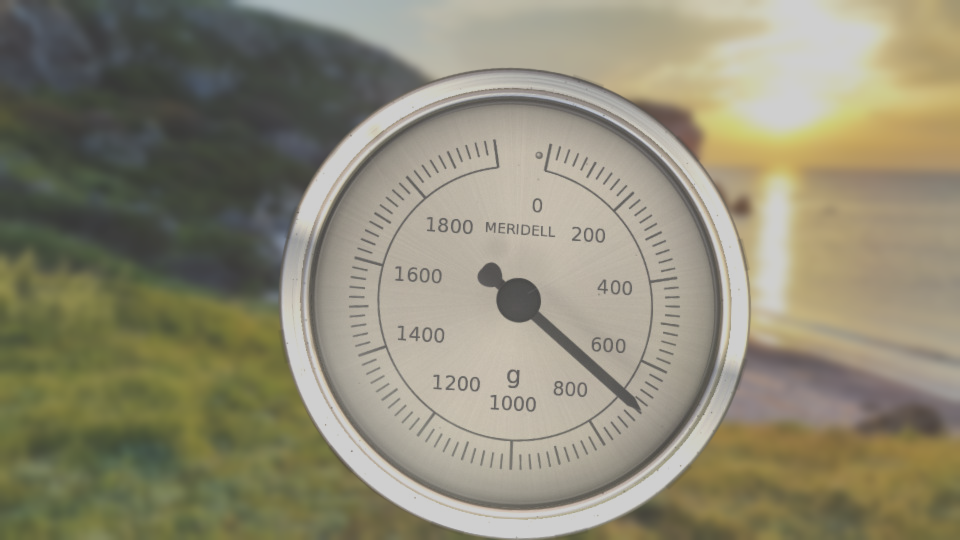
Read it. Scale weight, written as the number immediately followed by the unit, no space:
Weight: 700g
